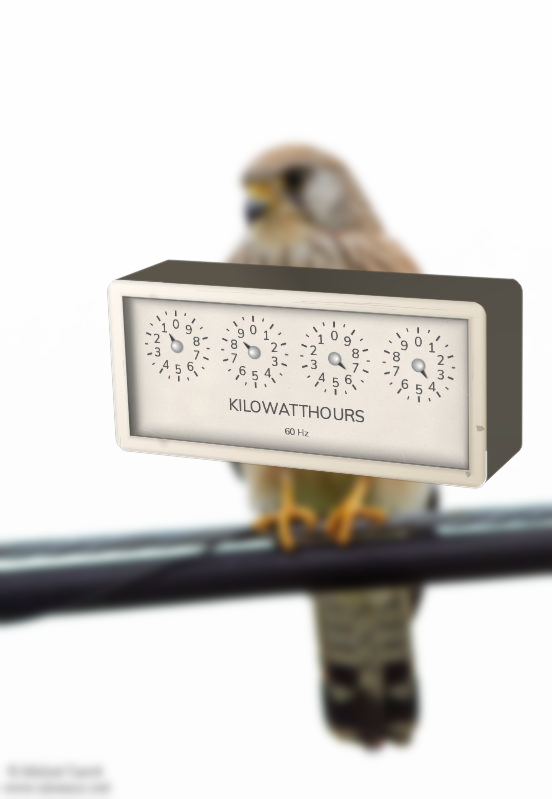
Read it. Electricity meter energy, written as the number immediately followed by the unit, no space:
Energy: 864kWh
